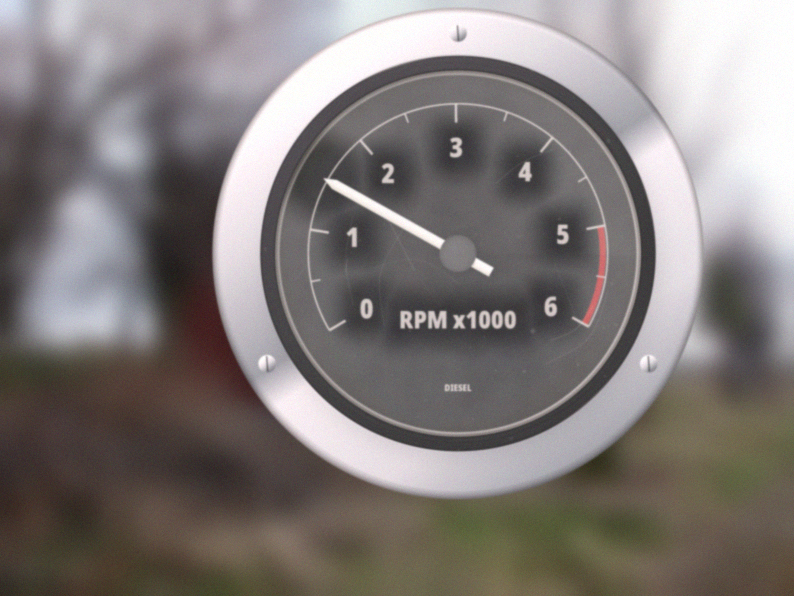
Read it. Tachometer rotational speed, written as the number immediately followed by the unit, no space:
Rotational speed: 1500rpm
